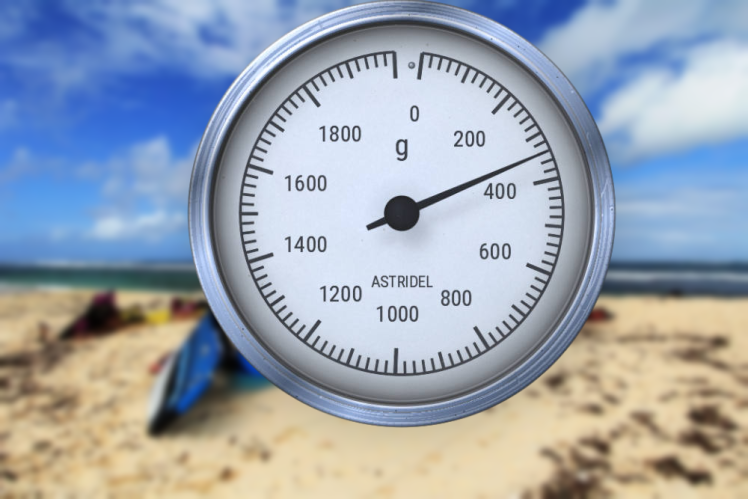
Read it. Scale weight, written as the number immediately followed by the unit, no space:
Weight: 340g
